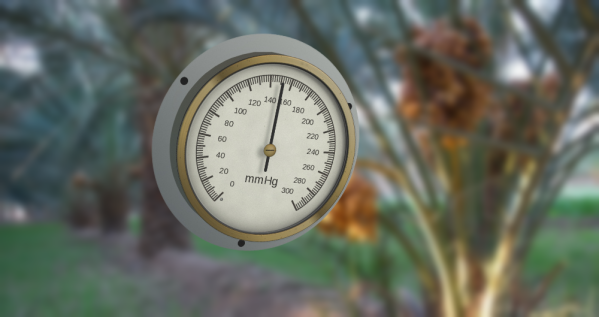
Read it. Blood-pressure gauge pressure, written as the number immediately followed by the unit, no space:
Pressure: 150mmHg
